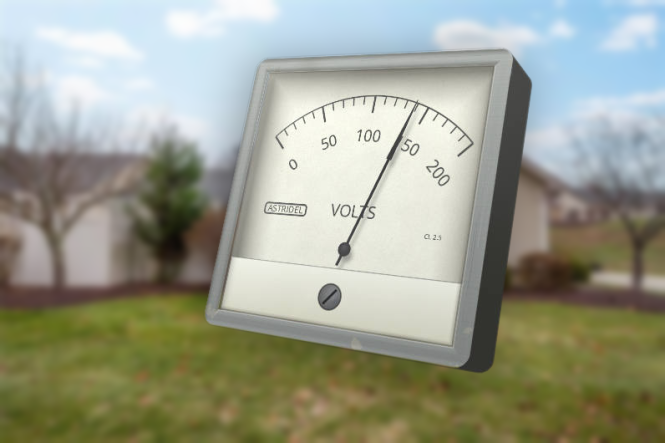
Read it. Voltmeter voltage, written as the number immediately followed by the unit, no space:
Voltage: 140V
